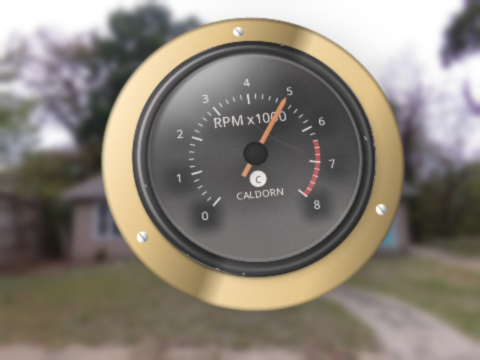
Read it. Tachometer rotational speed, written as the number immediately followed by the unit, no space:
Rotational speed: 5000rpm
